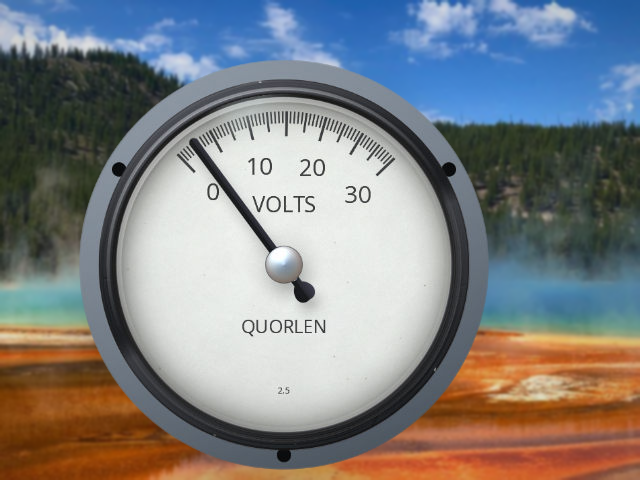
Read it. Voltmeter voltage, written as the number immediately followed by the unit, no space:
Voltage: 2.5V
